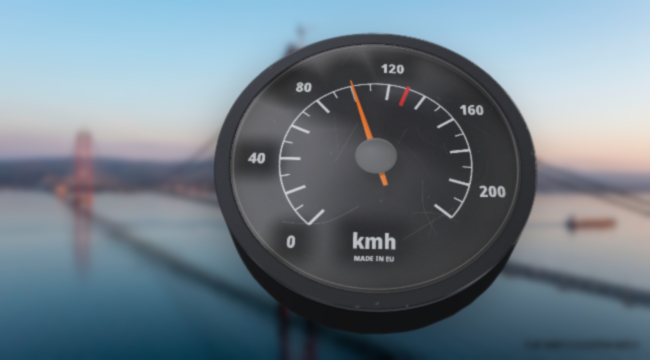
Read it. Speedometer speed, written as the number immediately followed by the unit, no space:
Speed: 100km/h
